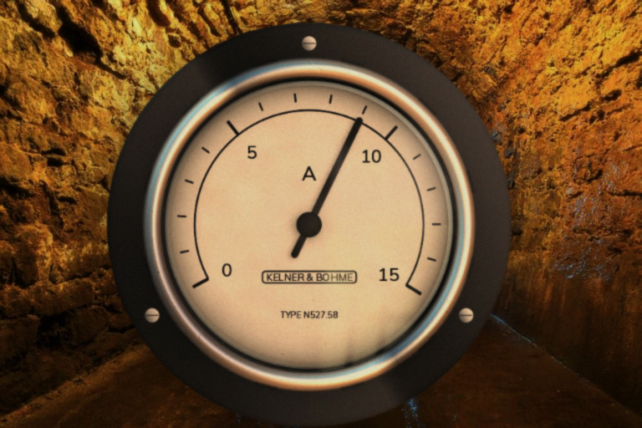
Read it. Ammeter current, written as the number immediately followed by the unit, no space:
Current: 9A
